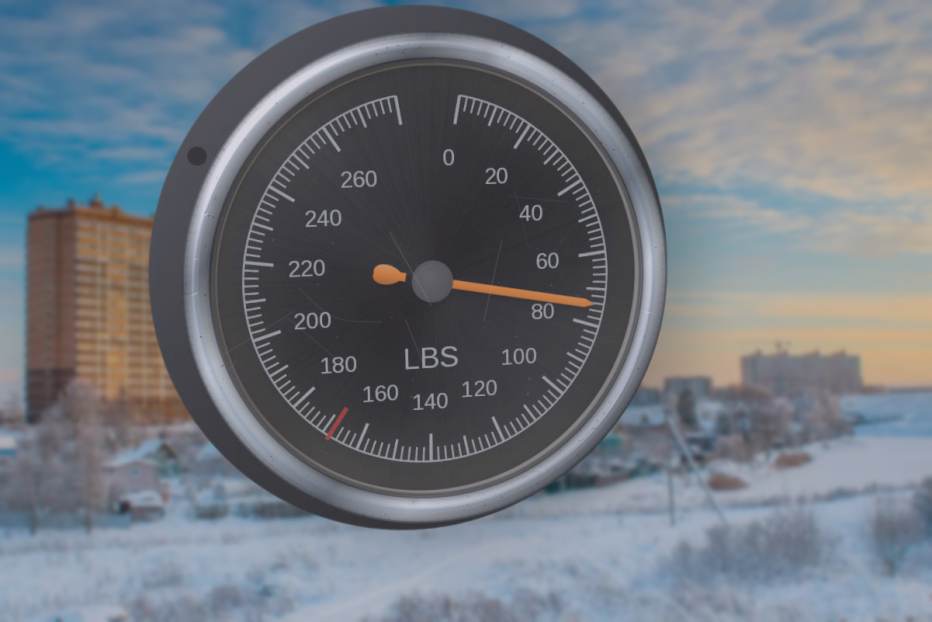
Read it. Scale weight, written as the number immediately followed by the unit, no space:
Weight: 74lb
